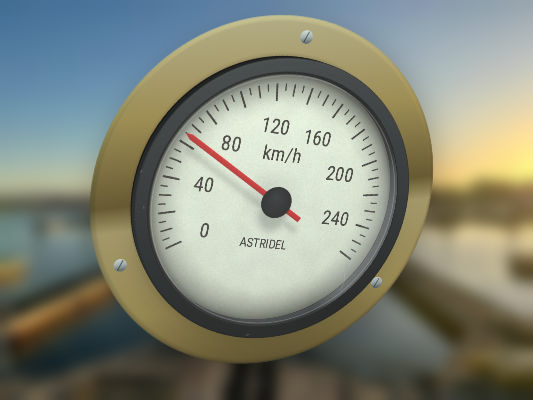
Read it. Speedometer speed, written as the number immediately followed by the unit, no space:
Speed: 65km/h
